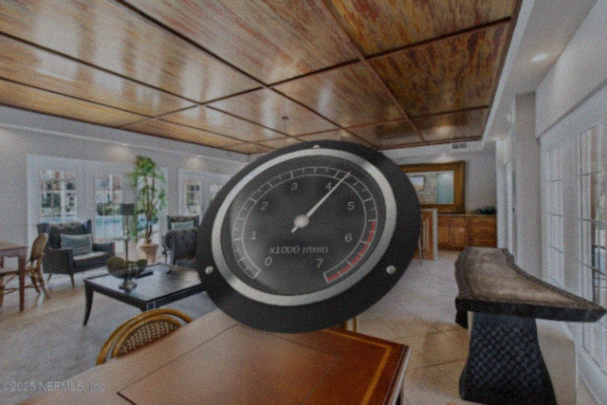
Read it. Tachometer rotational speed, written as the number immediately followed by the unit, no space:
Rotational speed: 4250rpm
